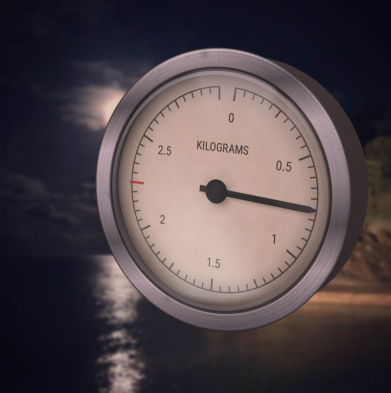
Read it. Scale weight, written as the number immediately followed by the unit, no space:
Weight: 0.75kg
